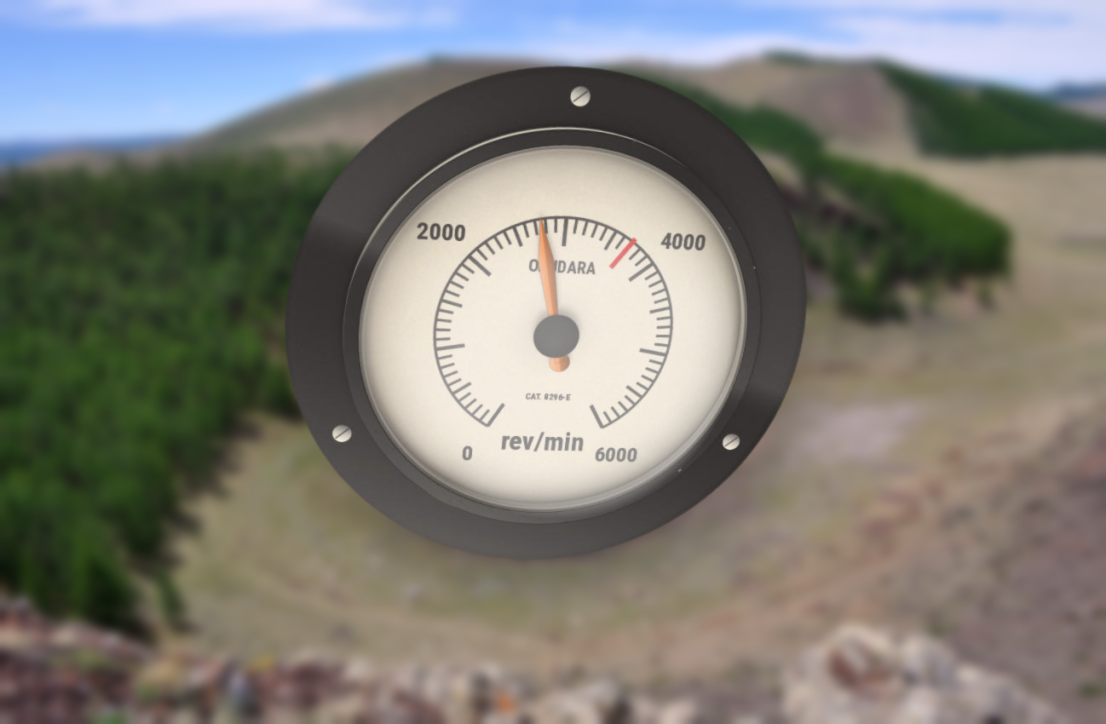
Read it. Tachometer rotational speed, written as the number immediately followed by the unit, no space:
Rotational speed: 2750rpm
